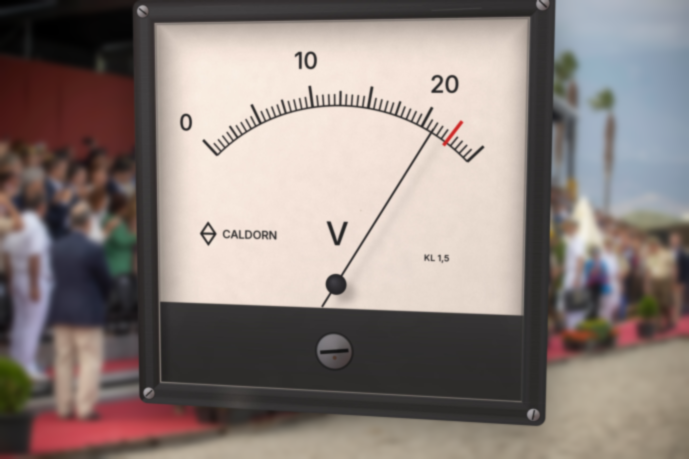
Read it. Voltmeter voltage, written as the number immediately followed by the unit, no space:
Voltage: 21V
